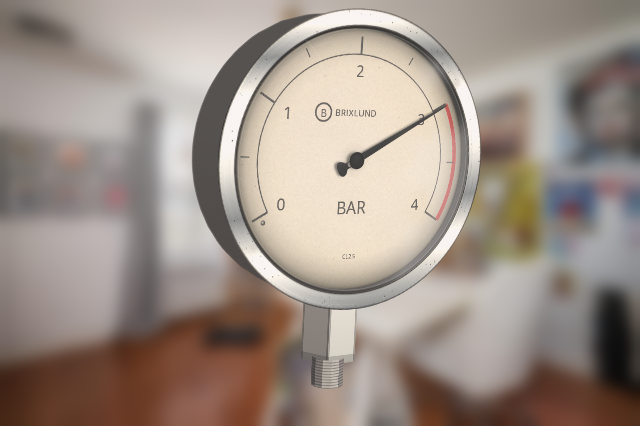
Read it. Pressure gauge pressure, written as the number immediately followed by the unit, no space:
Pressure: 3bar
